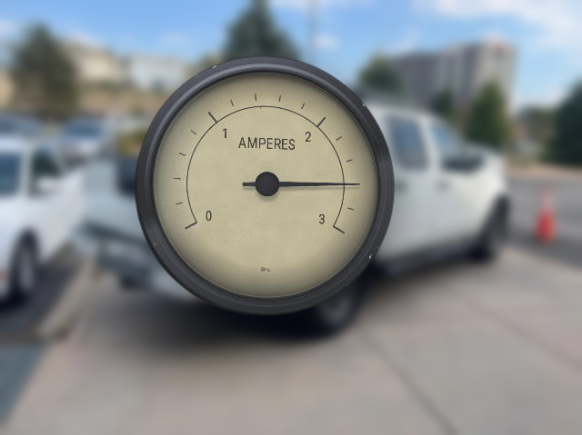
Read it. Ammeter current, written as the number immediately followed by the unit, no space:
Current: 2.6A
